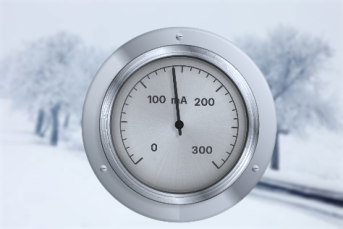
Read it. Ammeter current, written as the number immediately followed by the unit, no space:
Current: 140mA
